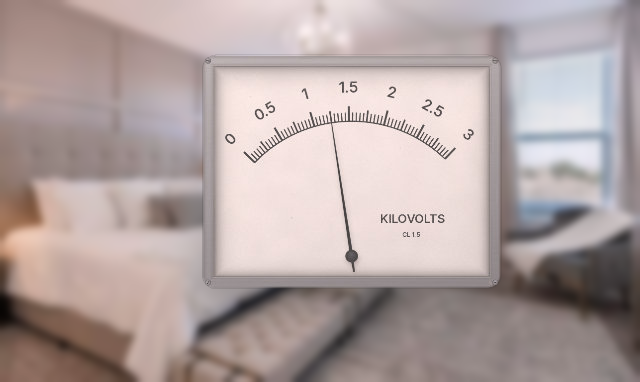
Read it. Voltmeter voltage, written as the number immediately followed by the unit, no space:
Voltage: 1.25kV
